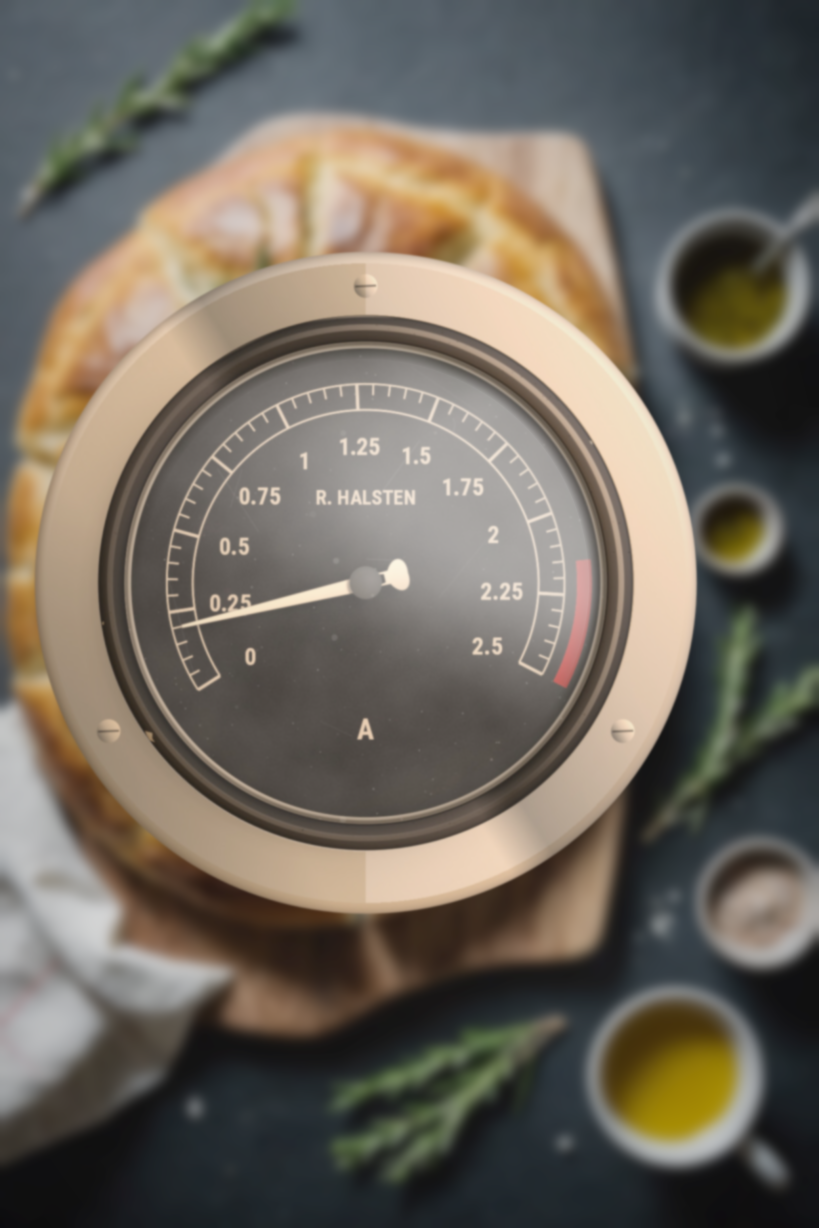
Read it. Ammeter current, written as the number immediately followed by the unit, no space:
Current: 0.2A
